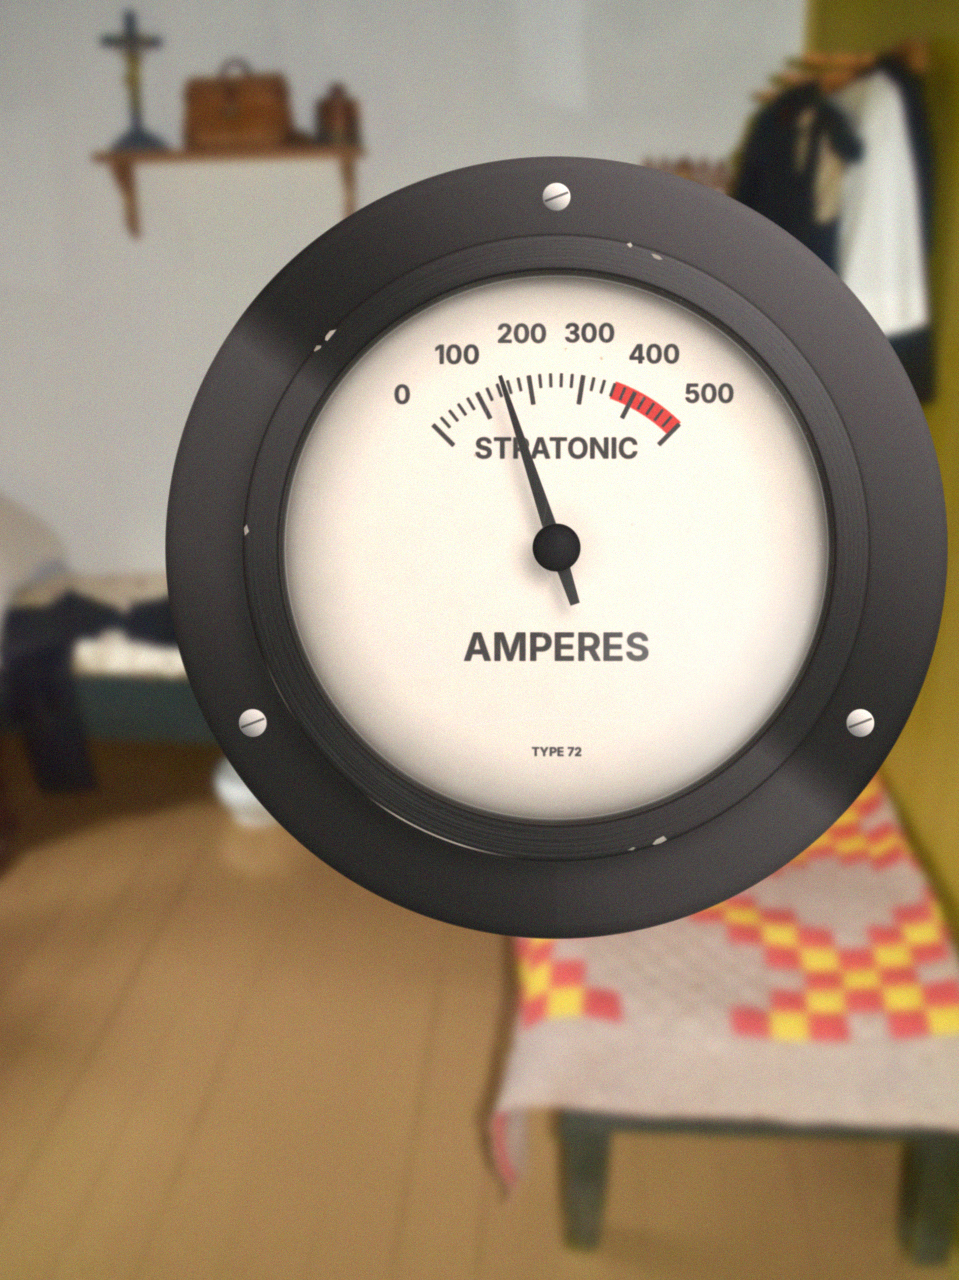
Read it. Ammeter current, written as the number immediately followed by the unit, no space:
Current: 150A
